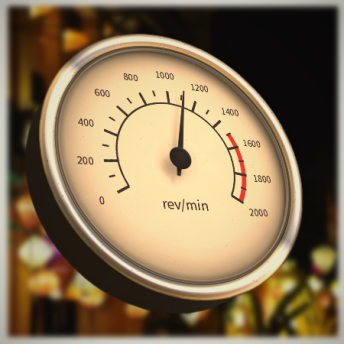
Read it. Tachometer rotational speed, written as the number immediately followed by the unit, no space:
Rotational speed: 1100rpm
